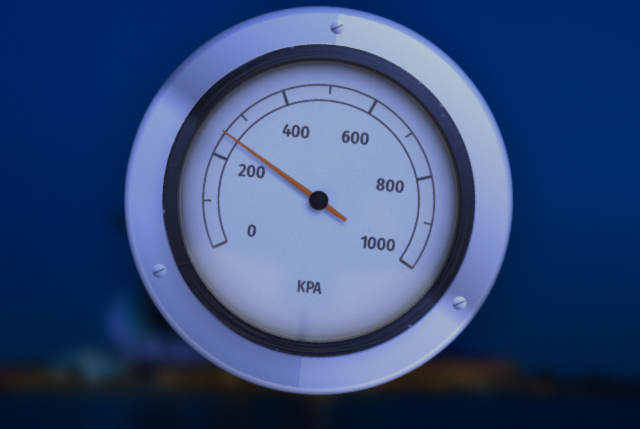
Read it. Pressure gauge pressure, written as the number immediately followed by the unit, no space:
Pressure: 250kPa
